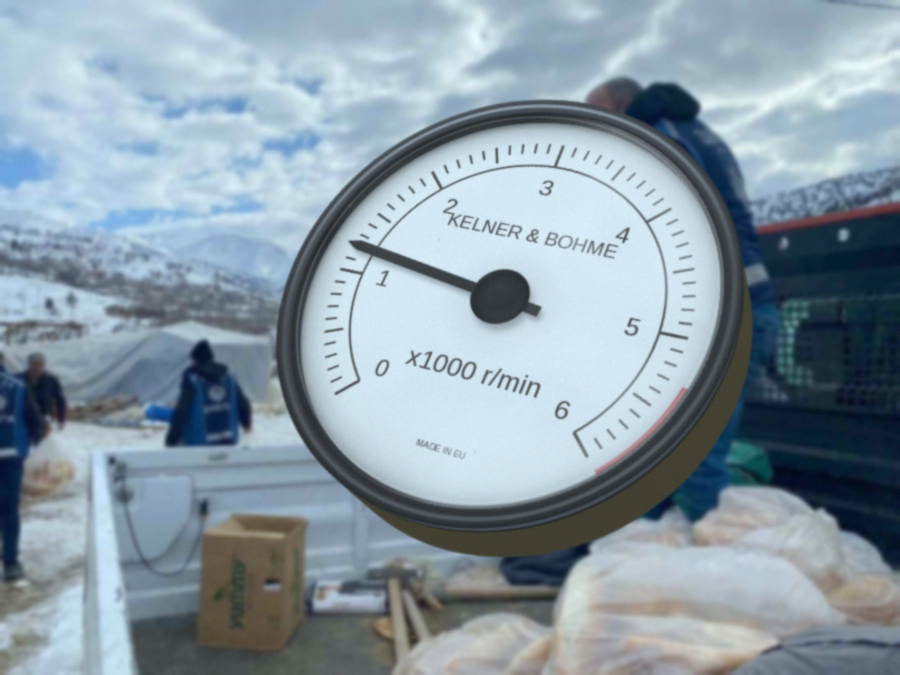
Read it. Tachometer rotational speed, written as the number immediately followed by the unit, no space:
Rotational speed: 1200rpm
